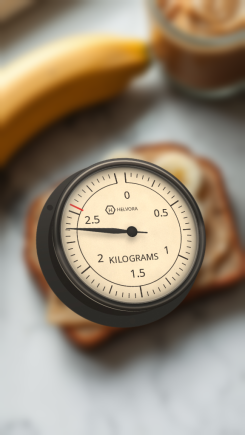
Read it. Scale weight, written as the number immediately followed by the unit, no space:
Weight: 2.35kg
